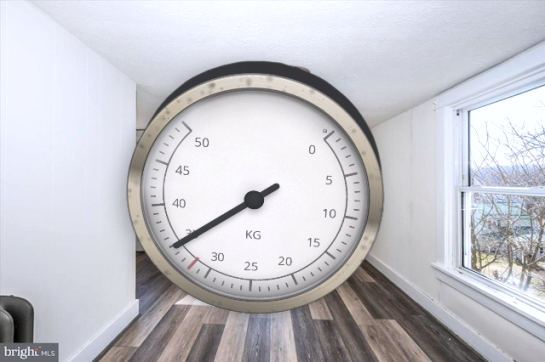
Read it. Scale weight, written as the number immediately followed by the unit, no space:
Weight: 35kg
